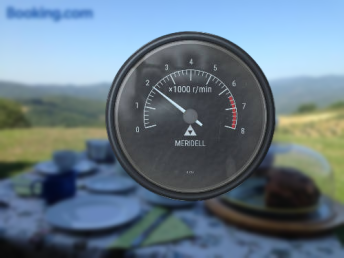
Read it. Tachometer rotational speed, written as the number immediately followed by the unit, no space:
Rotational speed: 2000rpm
